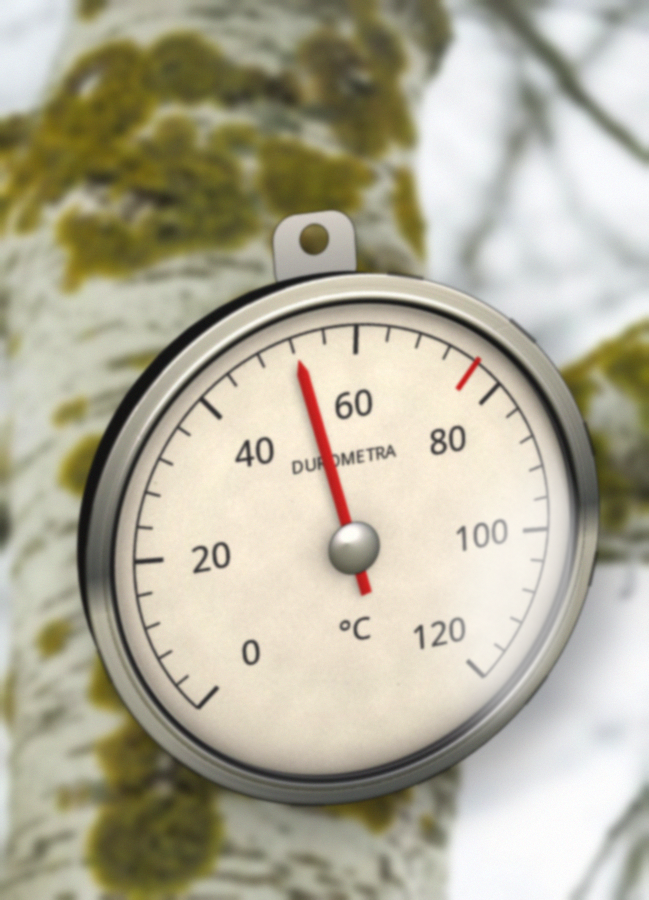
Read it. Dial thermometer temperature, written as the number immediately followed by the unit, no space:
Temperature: 52°C
